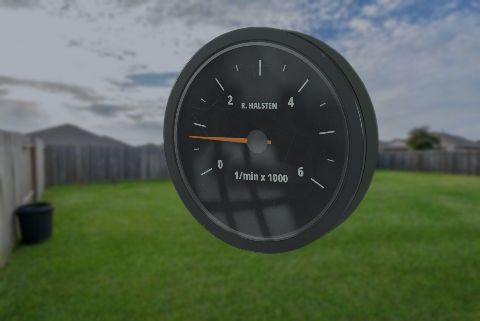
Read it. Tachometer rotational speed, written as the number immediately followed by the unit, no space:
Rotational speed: 750rpm
